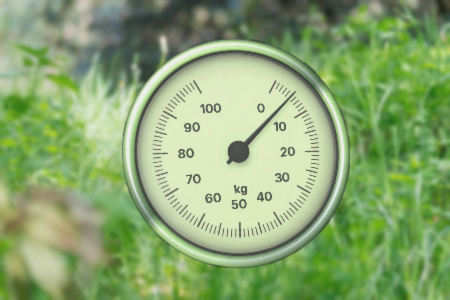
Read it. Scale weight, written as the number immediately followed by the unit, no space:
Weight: 5kg
